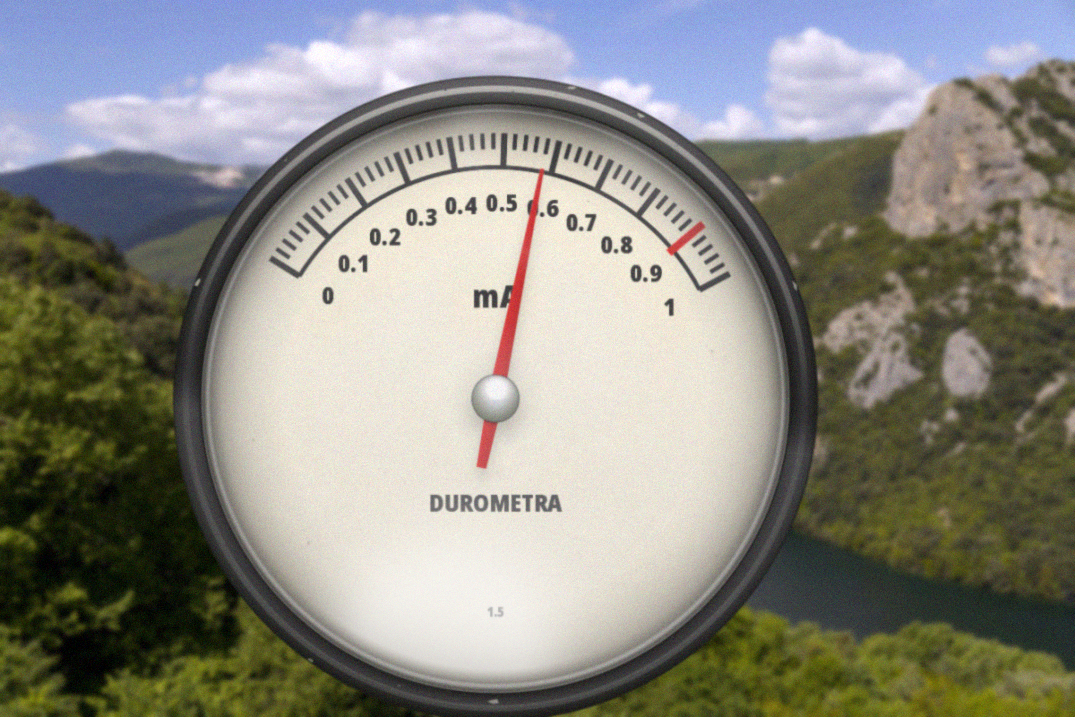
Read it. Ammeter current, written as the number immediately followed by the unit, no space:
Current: 0.58mA
